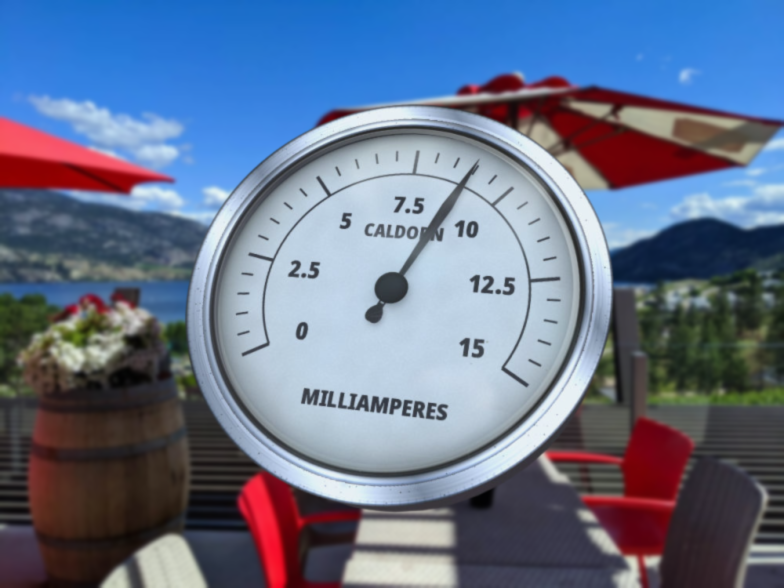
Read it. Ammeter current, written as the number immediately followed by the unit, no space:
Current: 9mA
